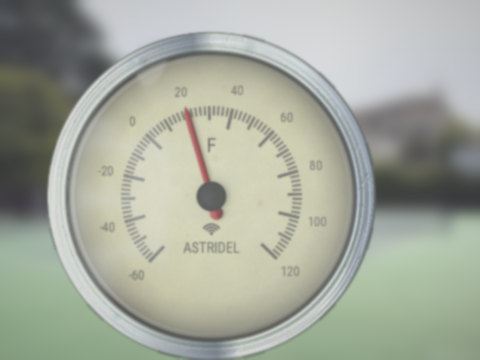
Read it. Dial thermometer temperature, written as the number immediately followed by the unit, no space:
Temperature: 20°F
